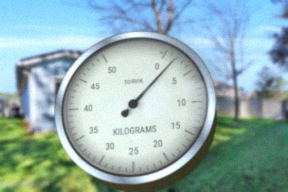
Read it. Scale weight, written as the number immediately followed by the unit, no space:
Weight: 2kg
